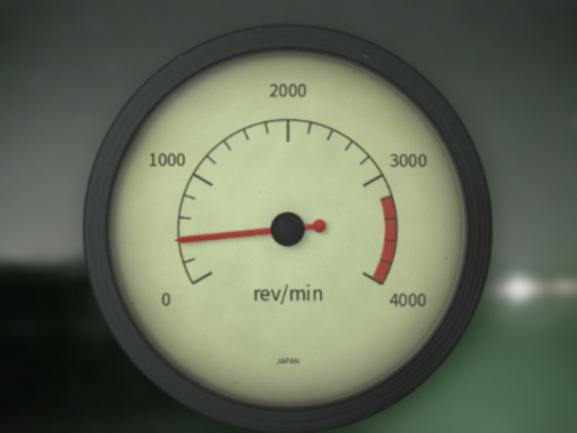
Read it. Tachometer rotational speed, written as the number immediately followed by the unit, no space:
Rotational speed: 400rpm
